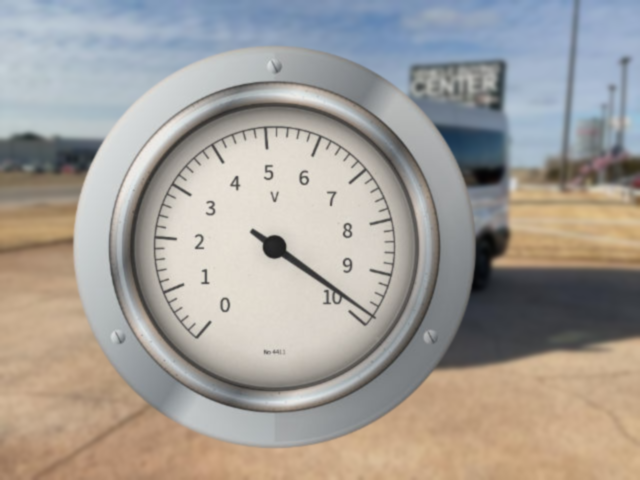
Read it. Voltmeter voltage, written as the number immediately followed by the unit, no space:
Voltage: 9.8V
